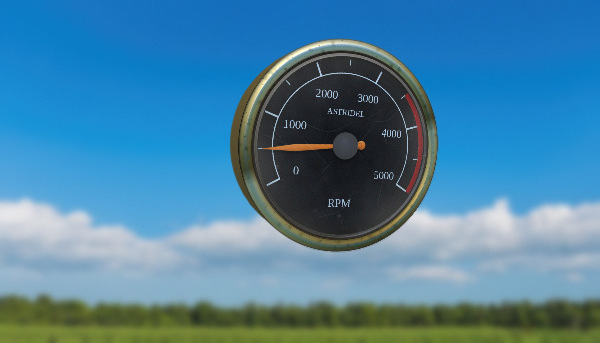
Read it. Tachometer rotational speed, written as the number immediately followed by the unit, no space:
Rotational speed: 500rpm
